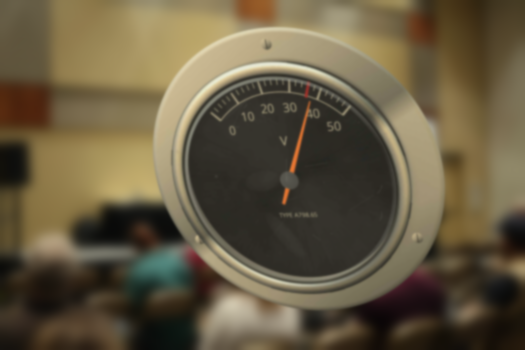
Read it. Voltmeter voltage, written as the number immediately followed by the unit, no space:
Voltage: 38V
